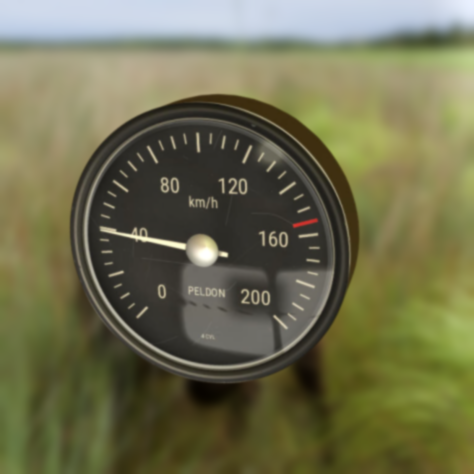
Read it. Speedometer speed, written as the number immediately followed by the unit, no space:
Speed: 40km/h
